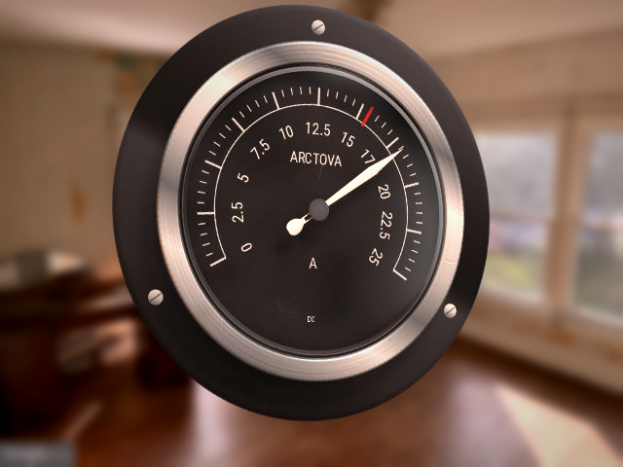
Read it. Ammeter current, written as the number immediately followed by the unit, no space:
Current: 18A
